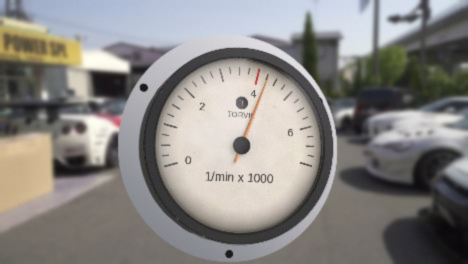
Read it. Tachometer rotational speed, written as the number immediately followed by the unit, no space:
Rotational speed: 4250rpm
